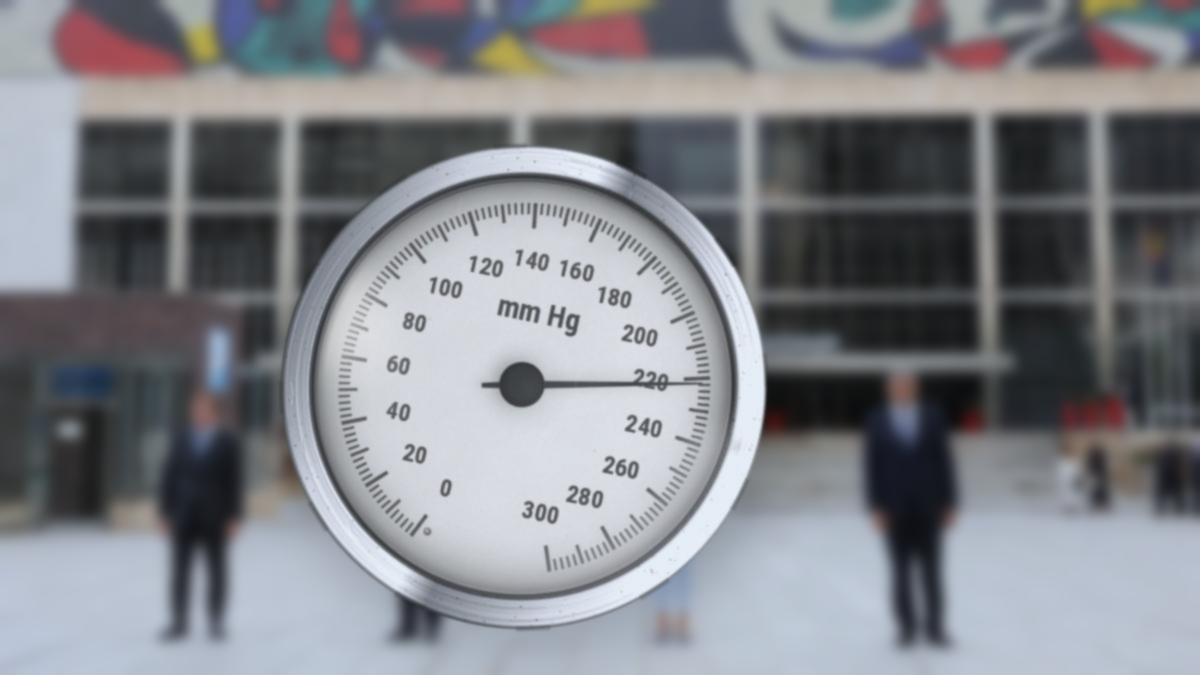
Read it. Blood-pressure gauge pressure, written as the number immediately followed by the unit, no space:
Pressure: 222mmHg
